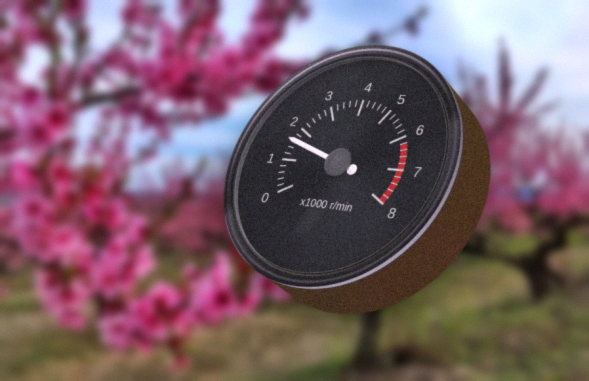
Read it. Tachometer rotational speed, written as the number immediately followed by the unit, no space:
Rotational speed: 1600rpm
